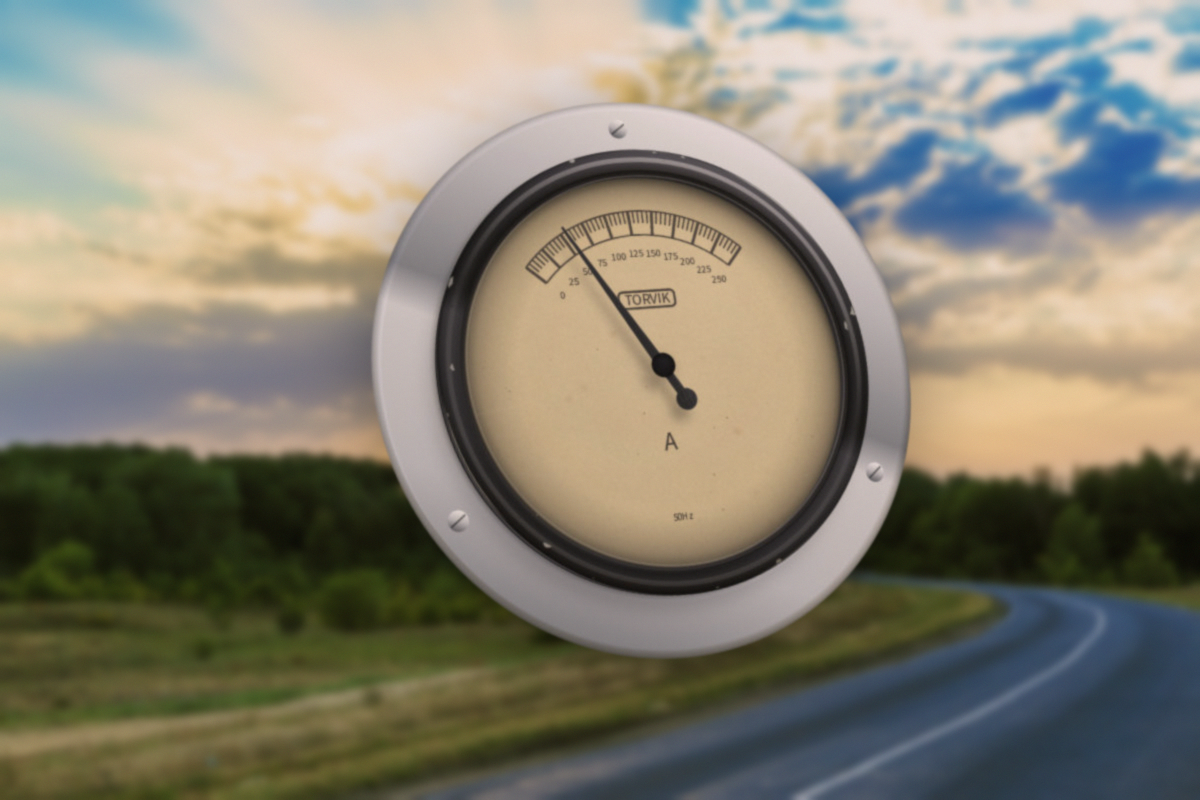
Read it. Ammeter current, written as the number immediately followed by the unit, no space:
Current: 50A
